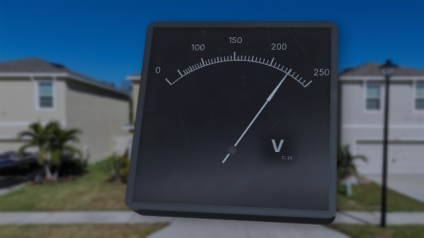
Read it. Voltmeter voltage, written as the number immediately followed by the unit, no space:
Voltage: 225V
